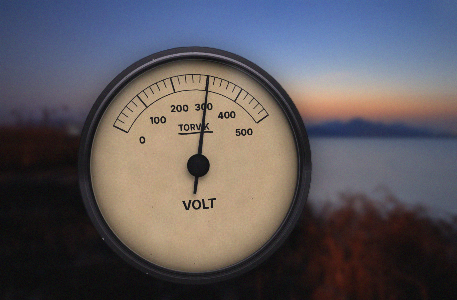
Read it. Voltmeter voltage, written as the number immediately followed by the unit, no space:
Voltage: 300V
